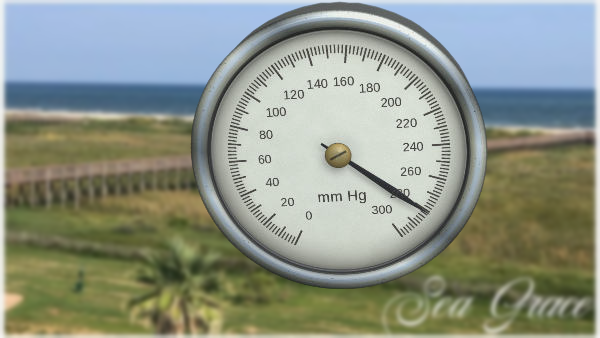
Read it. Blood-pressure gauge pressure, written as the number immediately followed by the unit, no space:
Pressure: 280mmHg
